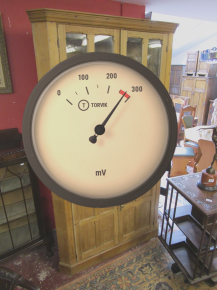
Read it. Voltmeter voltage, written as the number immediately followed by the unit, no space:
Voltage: 275mV
